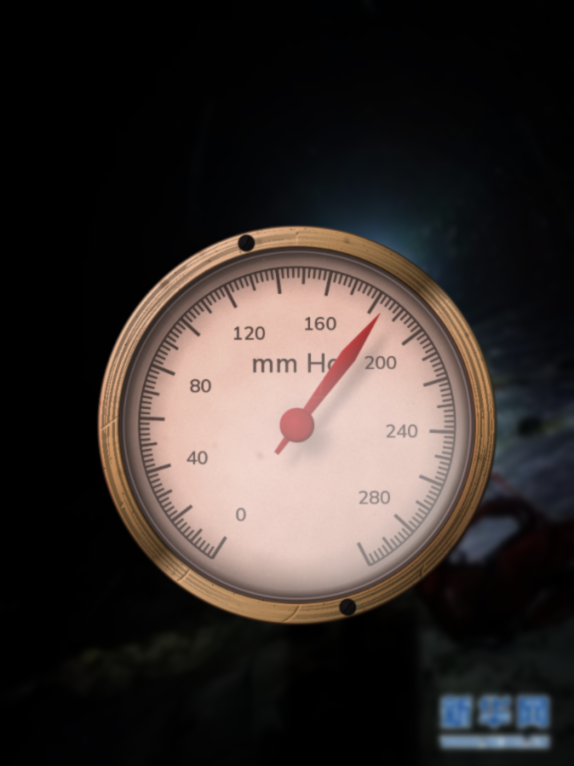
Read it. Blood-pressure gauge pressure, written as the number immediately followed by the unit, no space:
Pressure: 184mmHg
